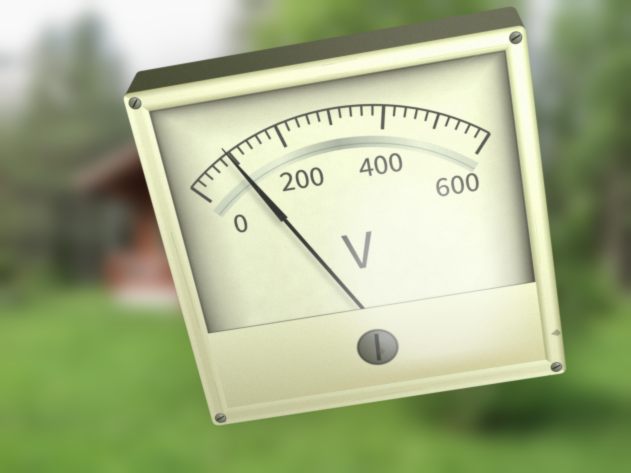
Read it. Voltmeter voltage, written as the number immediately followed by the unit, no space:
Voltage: 100V
